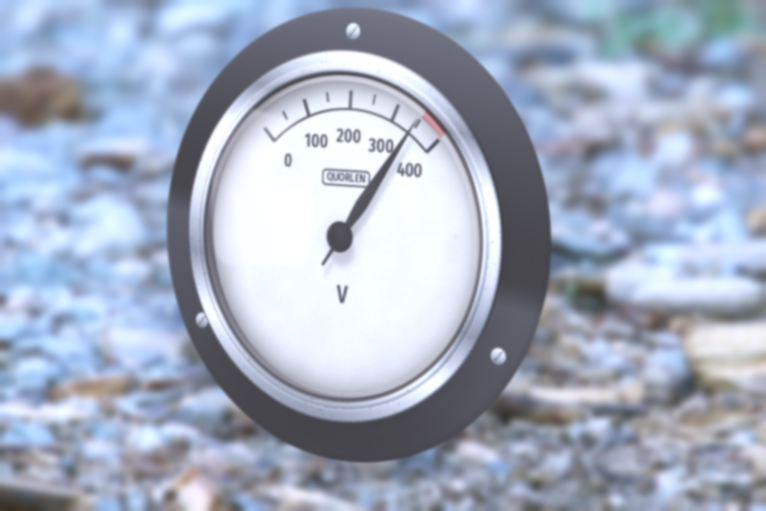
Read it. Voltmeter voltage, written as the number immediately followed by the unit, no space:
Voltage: 350V
